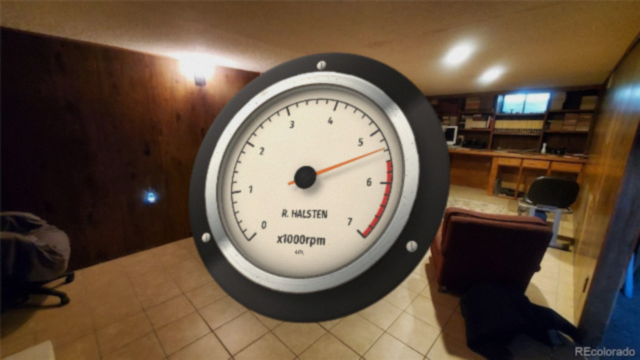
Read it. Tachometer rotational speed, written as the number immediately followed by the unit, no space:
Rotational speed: 5400rpm
